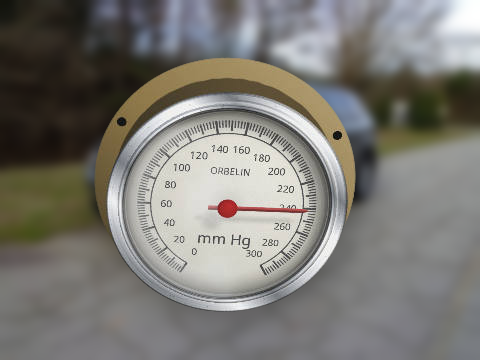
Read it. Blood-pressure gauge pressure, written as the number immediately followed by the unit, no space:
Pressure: 240mmHg
